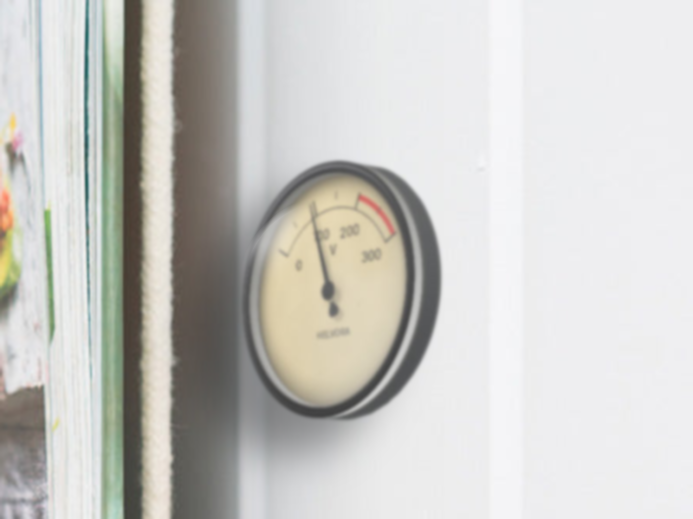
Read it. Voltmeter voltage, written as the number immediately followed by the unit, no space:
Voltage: 100V
